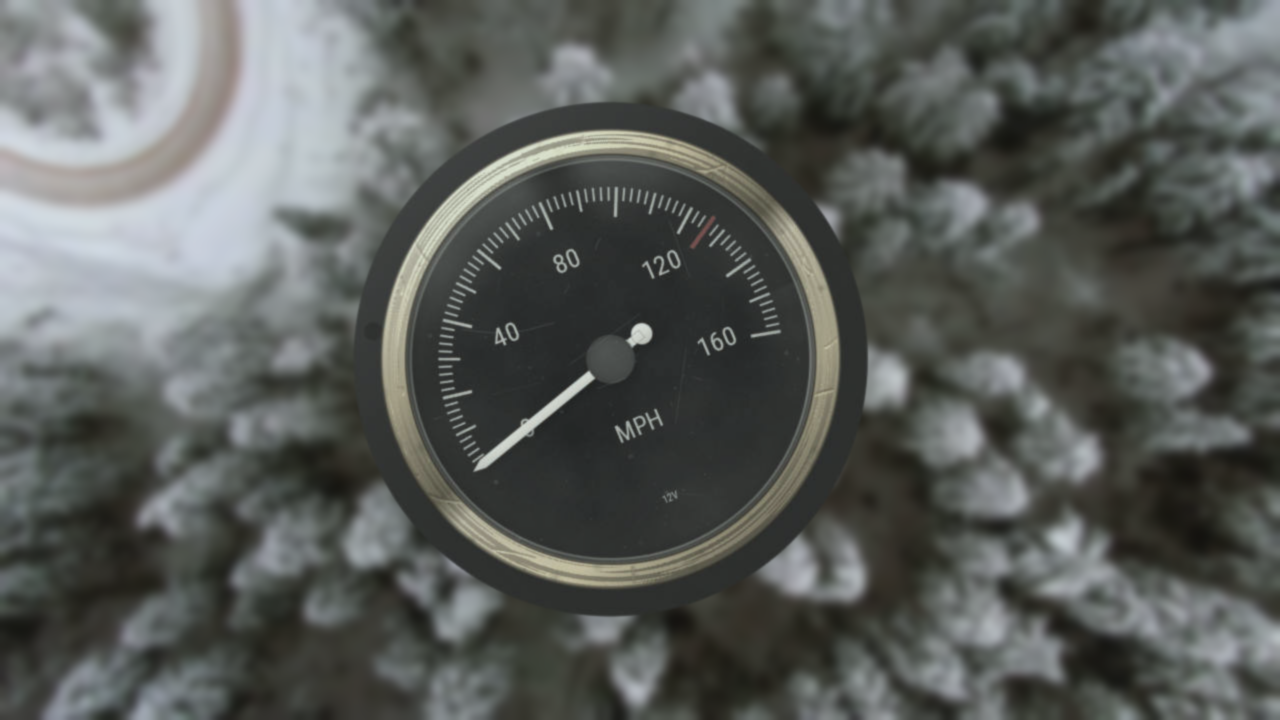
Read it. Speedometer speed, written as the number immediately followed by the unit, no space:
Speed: 0mph
